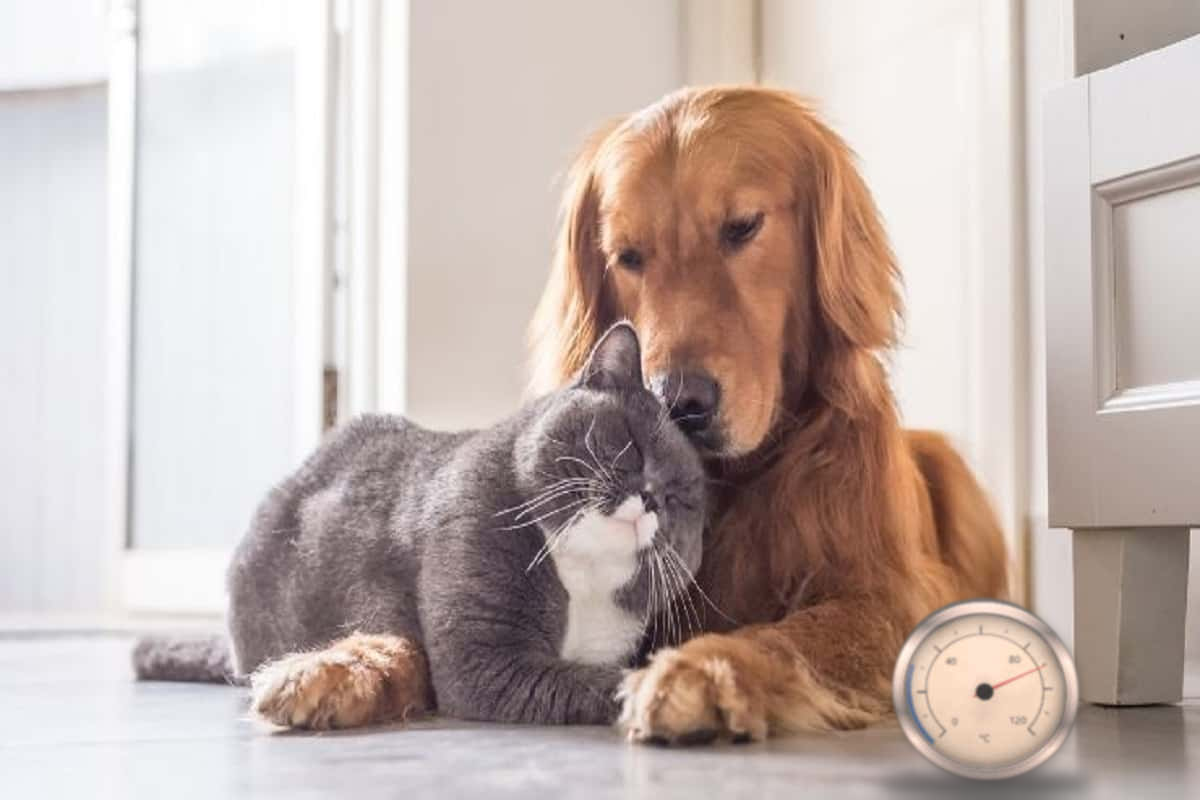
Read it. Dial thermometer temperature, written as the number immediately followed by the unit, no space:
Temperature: 90°C
